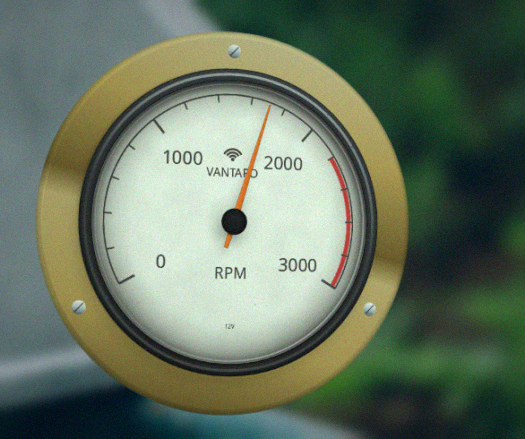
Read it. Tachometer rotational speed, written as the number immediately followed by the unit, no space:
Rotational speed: 1700rpm
